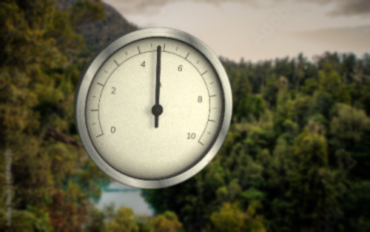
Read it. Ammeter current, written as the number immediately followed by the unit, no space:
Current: 4.75A
